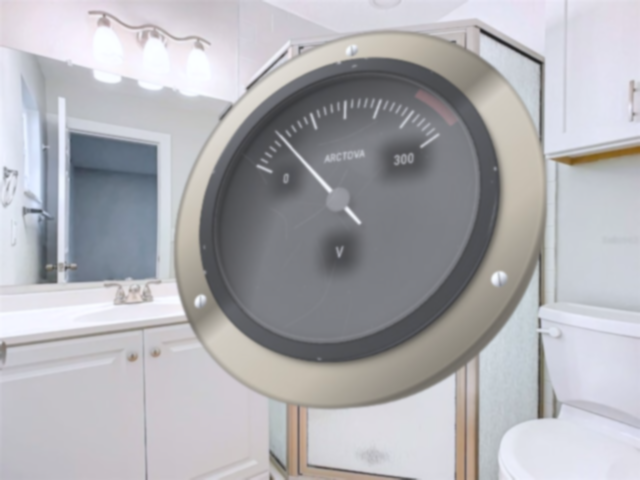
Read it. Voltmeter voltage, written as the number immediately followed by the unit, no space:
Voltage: 50V
